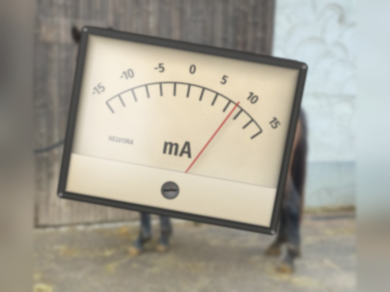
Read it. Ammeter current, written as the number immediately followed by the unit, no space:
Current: 8.75mA
